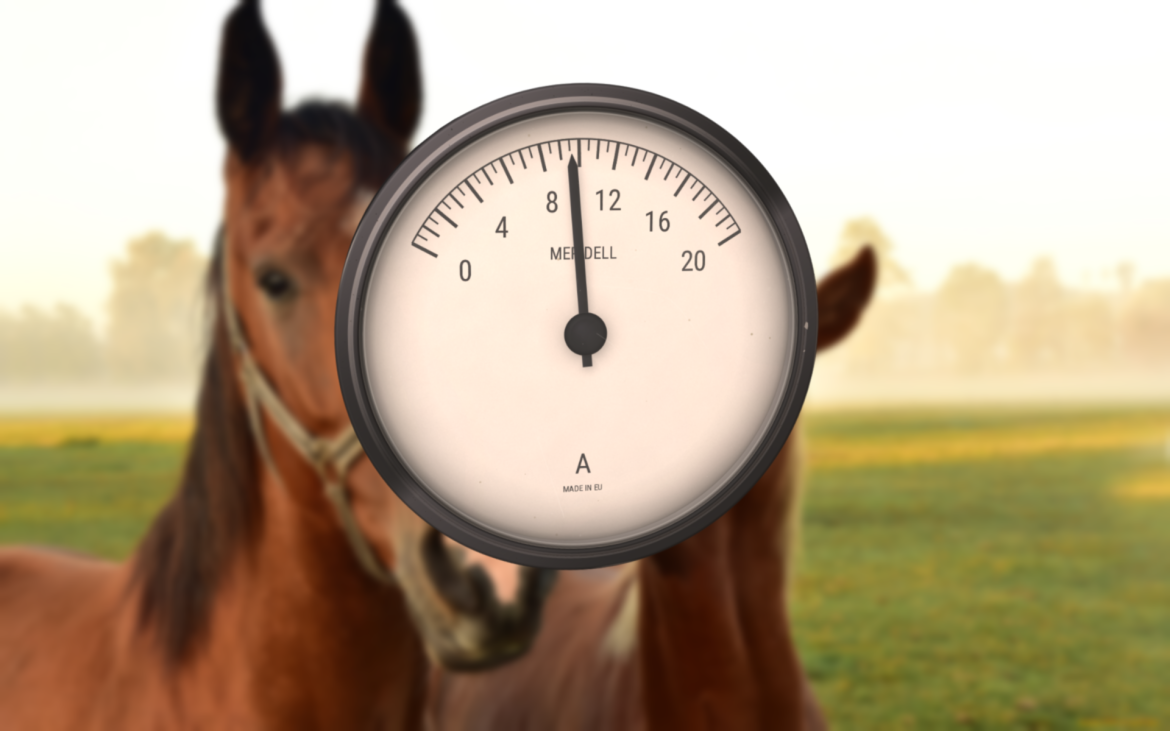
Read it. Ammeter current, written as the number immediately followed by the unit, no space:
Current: 9.5A
